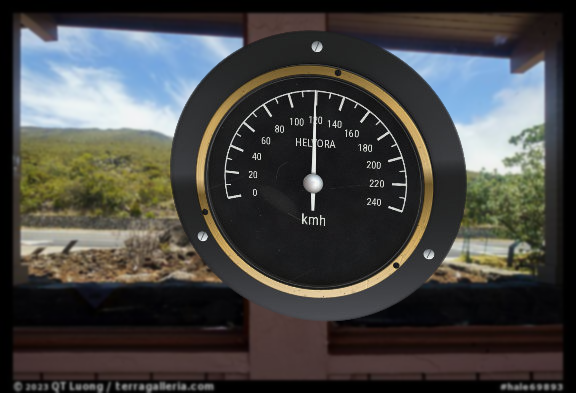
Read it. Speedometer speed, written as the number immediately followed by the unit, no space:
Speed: 120km/h
